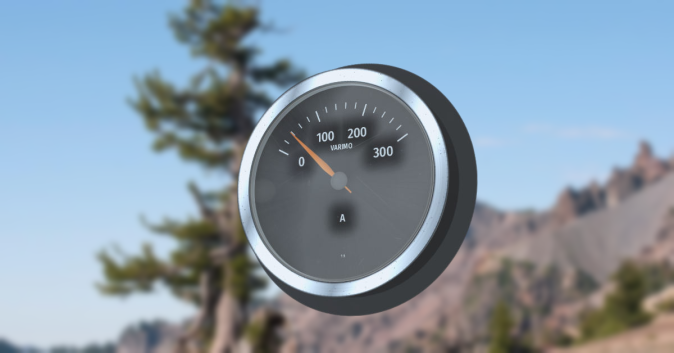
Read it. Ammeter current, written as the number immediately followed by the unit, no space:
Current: 40A
